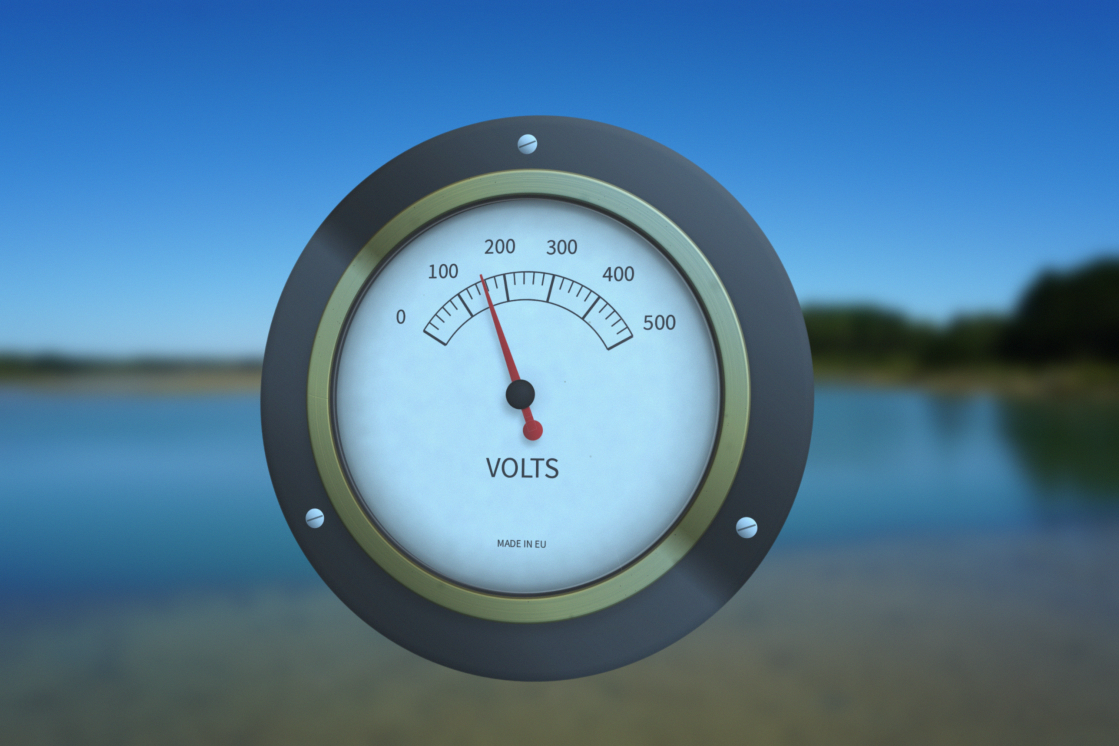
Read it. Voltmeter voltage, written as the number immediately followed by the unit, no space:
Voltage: 160V
